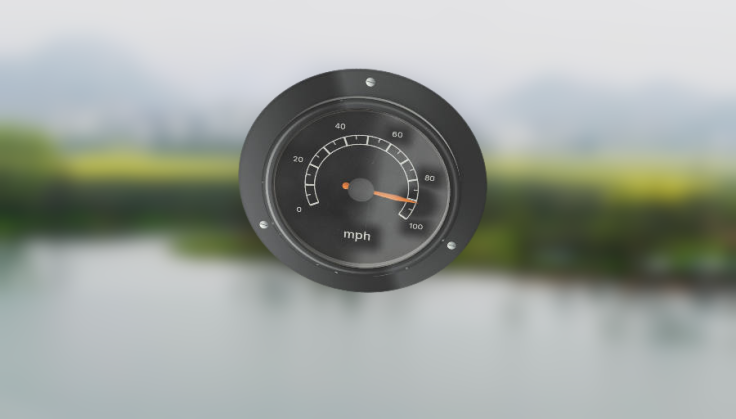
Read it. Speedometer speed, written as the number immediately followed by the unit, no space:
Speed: 90mph
